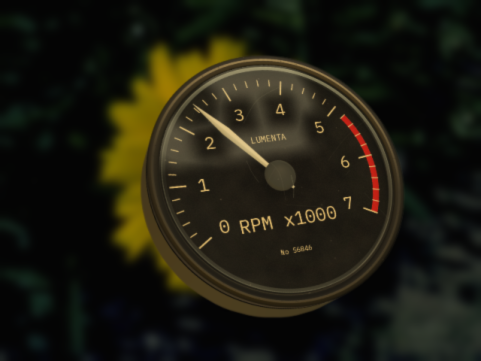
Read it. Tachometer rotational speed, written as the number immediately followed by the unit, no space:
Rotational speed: 2400rpm
